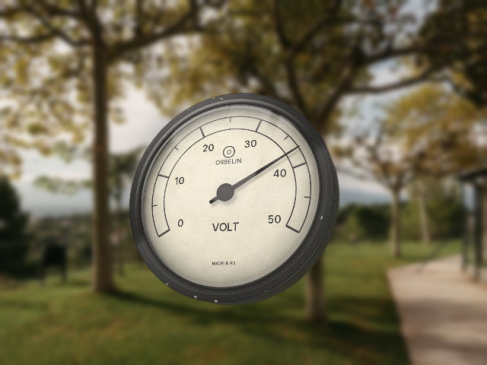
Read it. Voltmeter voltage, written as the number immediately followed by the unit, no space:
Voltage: 37.5V
